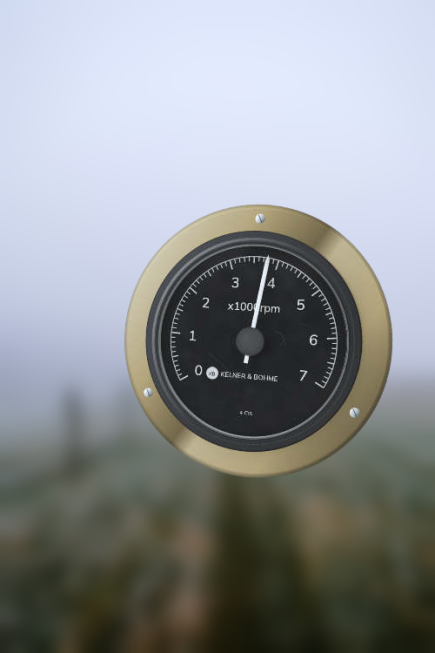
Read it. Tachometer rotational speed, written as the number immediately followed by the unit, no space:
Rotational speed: 3800rpm
